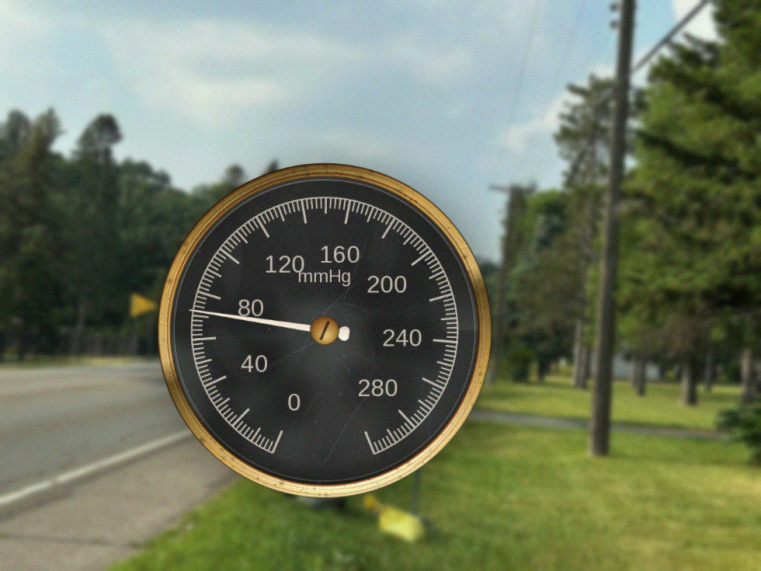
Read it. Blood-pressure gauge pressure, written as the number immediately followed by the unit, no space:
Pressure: 72mmHg
